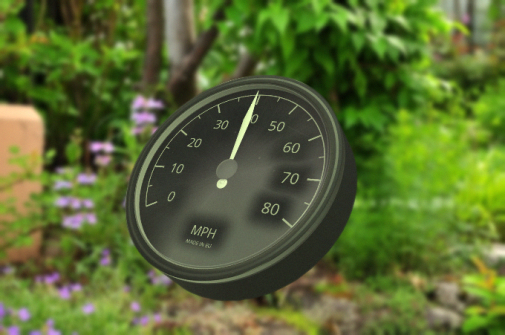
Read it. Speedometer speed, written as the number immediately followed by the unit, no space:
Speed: 40mph
